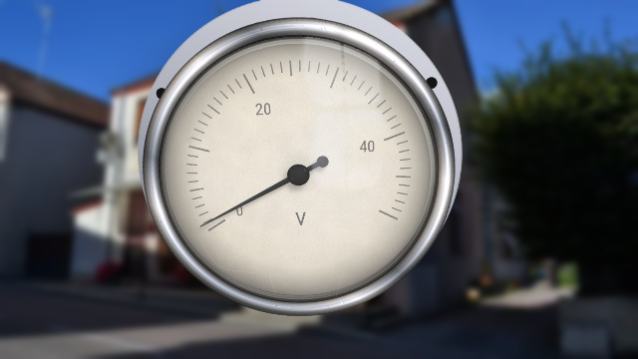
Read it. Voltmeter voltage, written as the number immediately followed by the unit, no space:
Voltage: 1V
